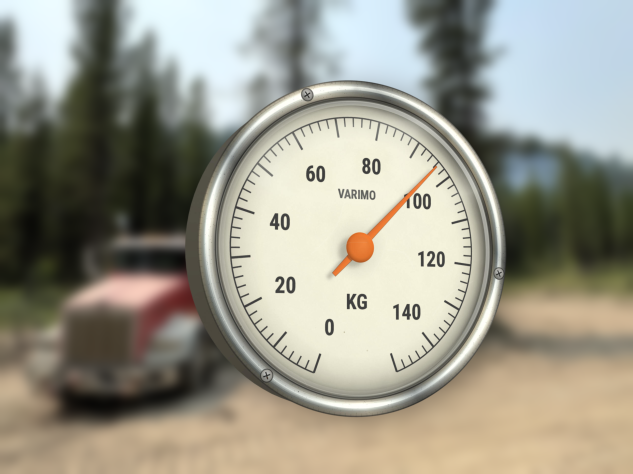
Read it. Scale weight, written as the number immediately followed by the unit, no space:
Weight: 96kg
